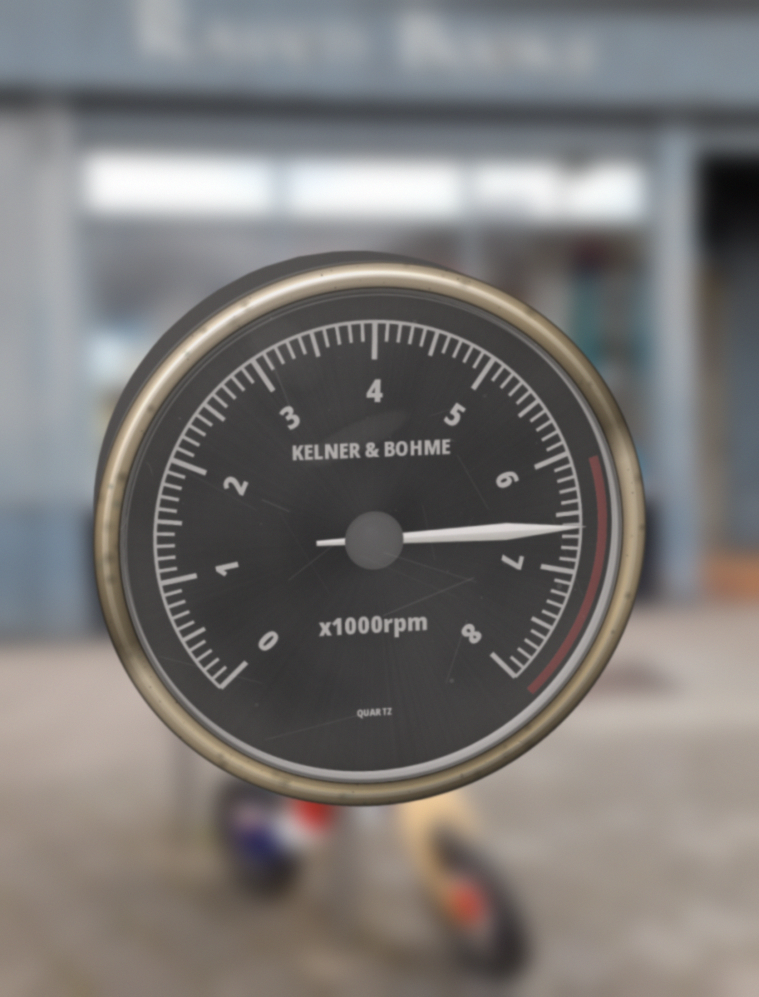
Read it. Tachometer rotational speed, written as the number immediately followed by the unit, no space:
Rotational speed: 6600rpm
